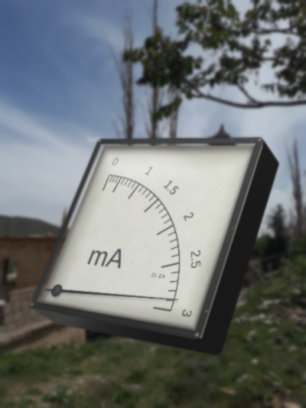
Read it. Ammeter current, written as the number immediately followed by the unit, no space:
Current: 2.9mA
